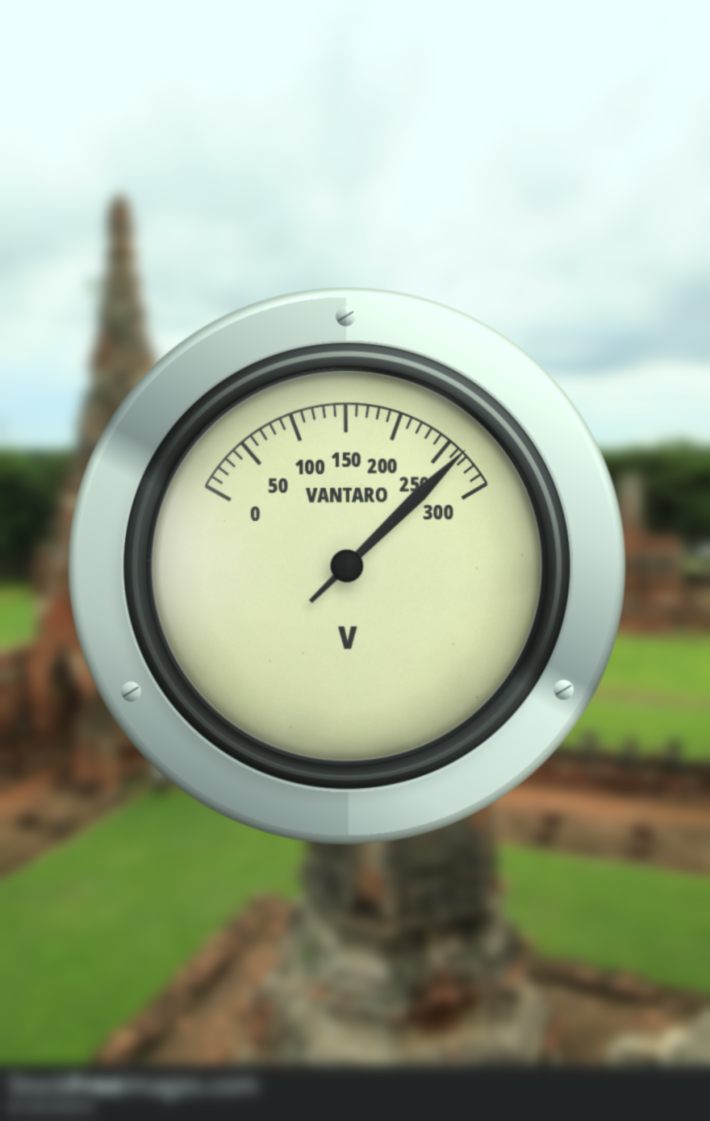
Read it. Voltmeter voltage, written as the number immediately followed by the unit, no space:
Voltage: 265V
